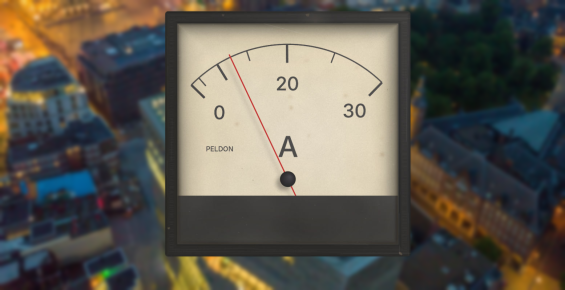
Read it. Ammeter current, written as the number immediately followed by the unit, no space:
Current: 12.5A
